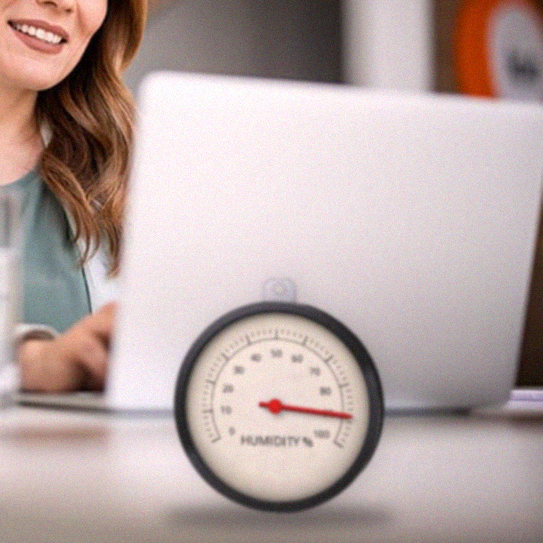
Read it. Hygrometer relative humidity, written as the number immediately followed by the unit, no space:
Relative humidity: 90%
